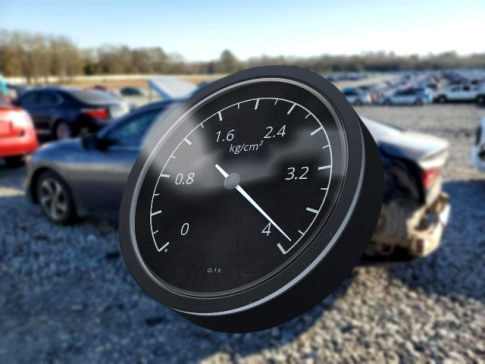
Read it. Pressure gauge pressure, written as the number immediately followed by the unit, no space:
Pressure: 3.9kg/cm²
